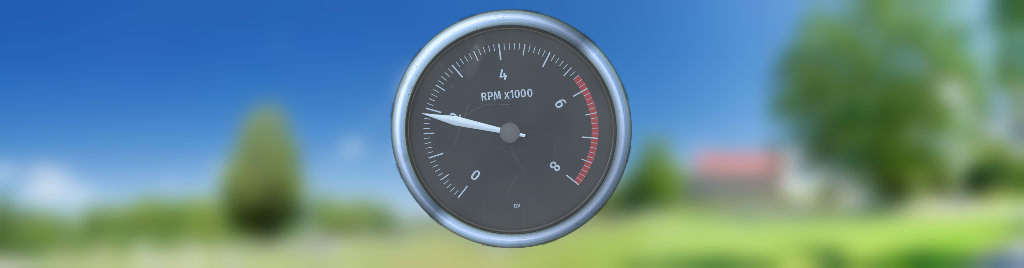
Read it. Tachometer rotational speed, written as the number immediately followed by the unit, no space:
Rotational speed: 1900rpm
